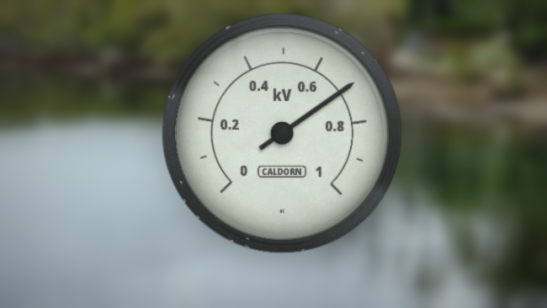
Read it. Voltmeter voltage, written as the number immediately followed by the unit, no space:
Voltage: 0.7kV
